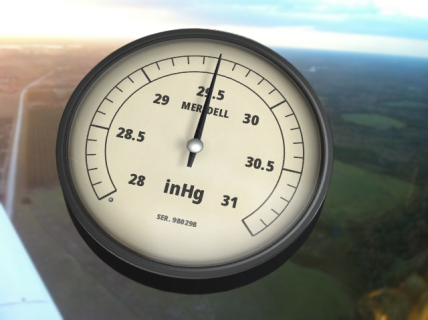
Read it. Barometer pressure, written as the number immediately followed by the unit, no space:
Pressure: 29.5inHg
